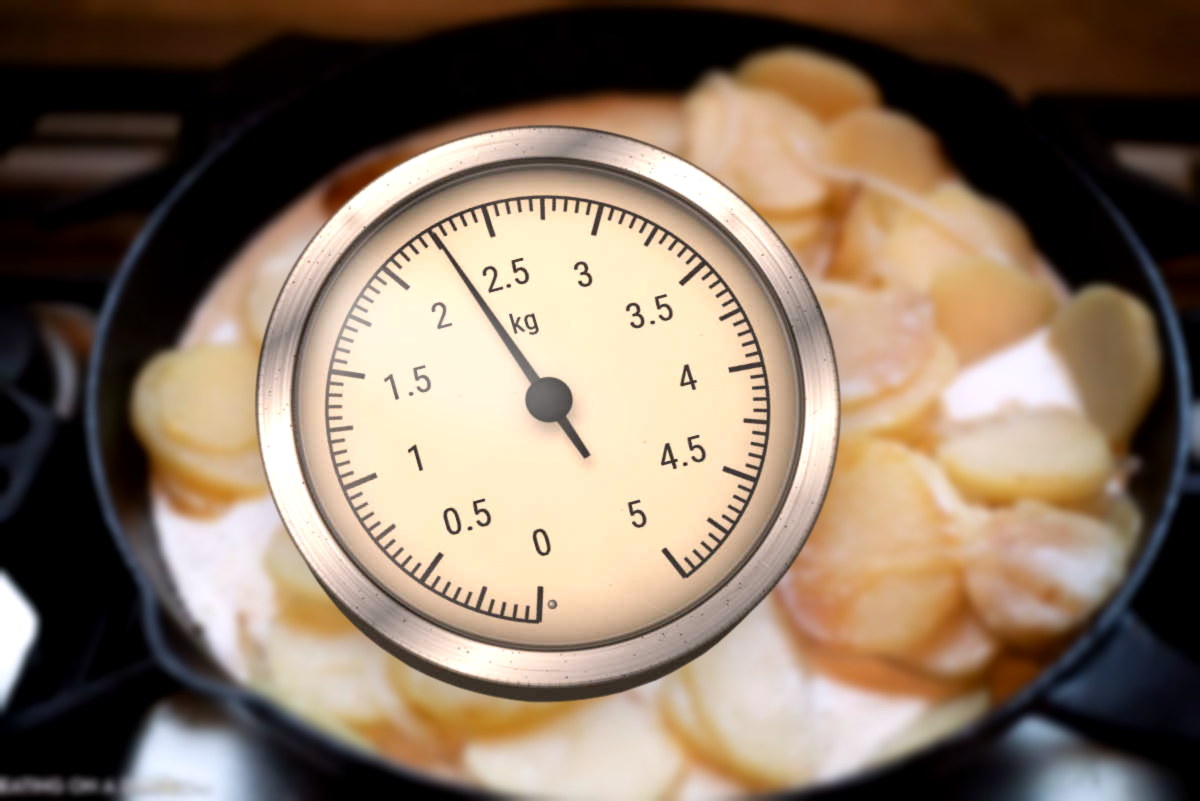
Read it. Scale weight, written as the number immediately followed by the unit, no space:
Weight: 2.25kg
